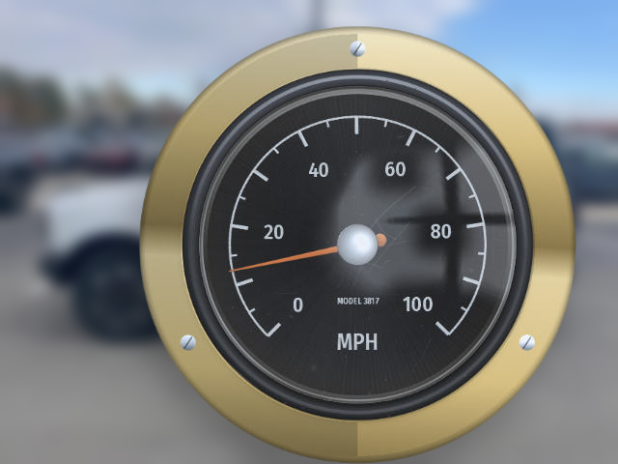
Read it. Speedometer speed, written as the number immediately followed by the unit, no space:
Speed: 12.5mph
